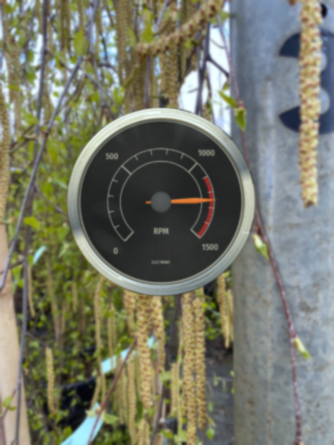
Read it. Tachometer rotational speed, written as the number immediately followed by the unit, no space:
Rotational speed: 1250rpm
